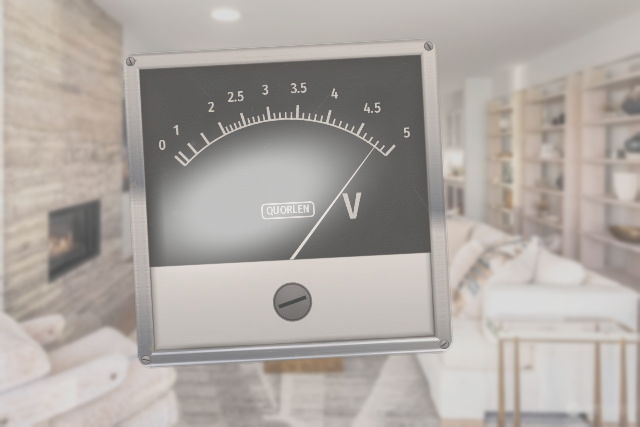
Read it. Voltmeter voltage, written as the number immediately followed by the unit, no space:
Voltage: 4.8V
